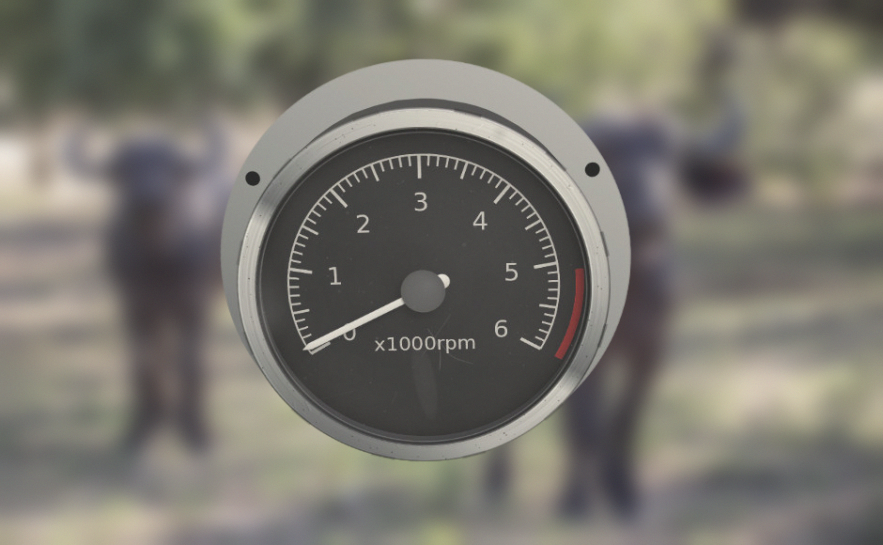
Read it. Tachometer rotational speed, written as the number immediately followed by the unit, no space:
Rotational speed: 100rpm
